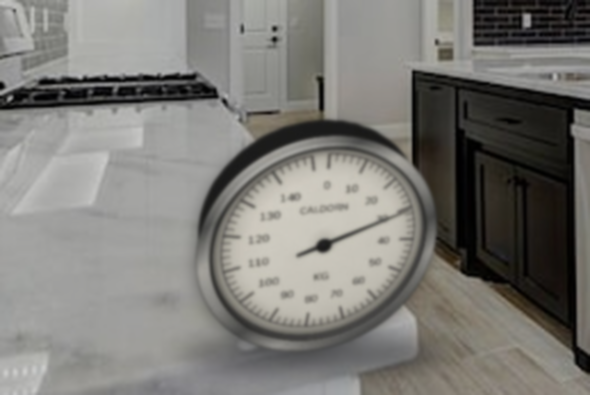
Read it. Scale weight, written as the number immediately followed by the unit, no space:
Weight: 30kg
